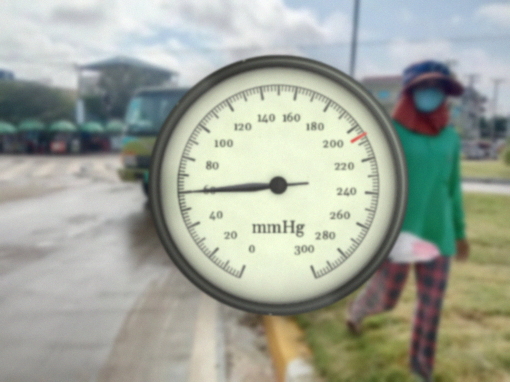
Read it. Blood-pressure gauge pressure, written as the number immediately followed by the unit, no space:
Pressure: 60mmHg
